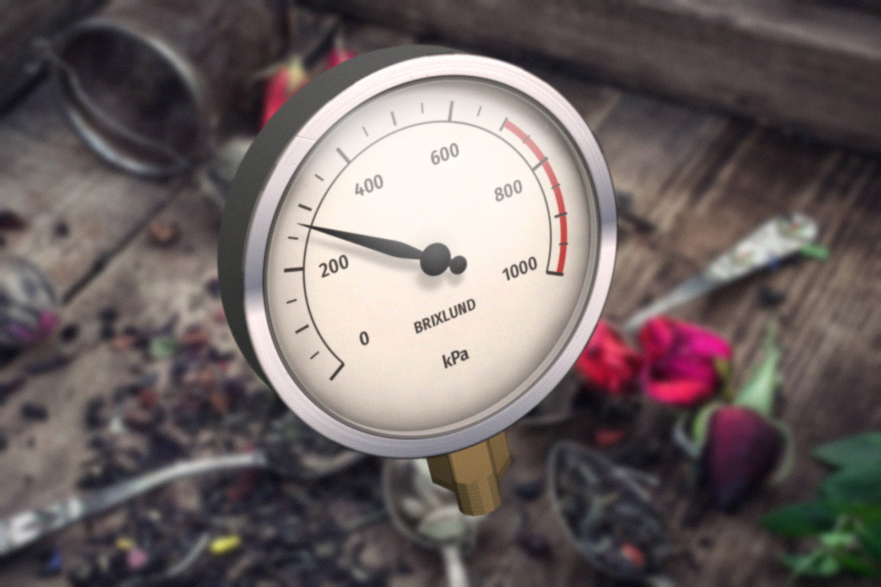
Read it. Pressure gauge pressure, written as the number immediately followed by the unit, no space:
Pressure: 275kPa
